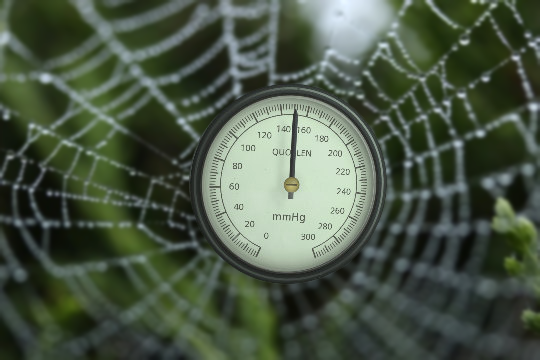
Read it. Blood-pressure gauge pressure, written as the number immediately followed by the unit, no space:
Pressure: 150mmHg
